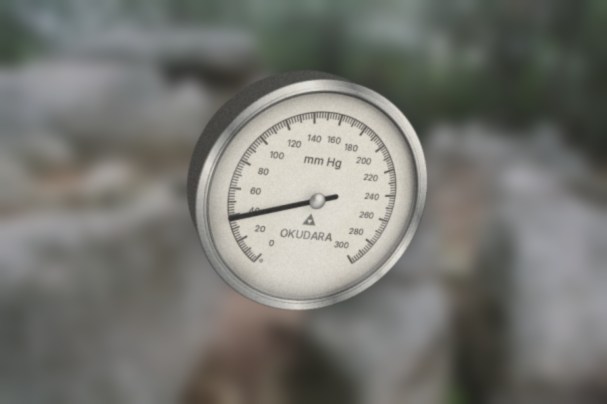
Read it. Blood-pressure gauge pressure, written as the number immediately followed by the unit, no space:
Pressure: 40mmHg
